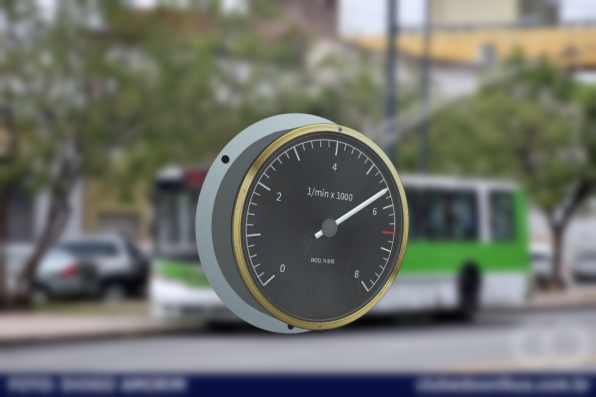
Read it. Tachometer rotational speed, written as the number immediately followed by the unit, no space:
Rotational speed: 5600rpm
